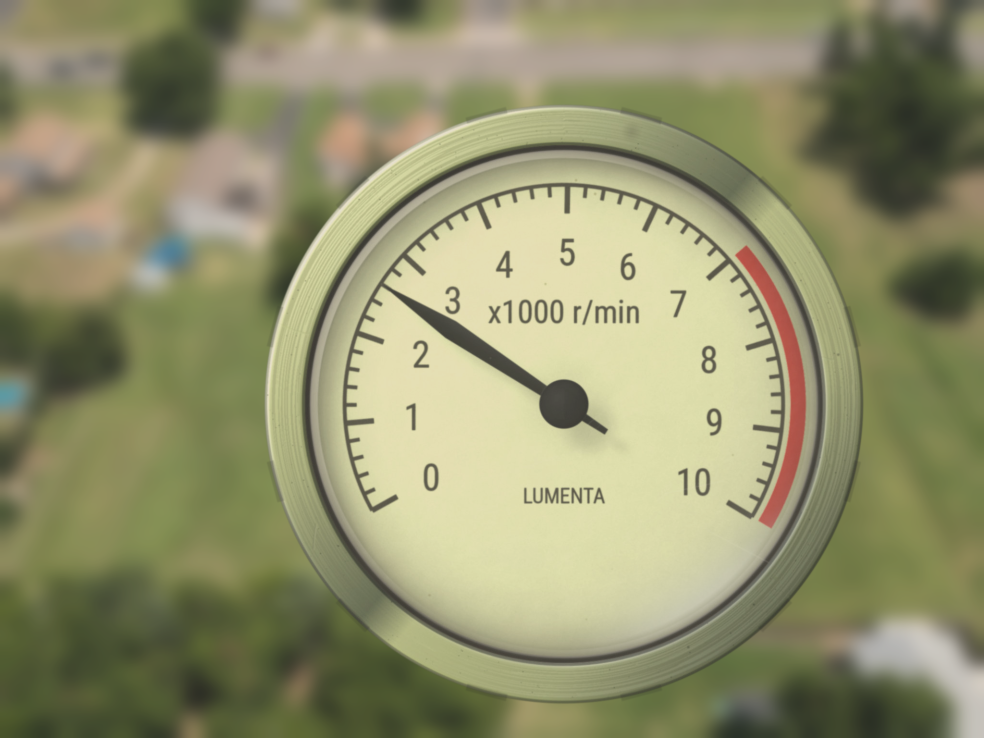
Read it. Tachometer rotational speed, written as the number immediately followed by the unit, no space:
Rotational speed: 2600rpm
